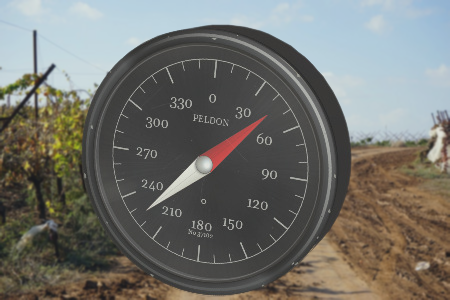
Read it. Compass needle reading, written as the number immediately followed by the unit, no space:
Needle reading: 45°
